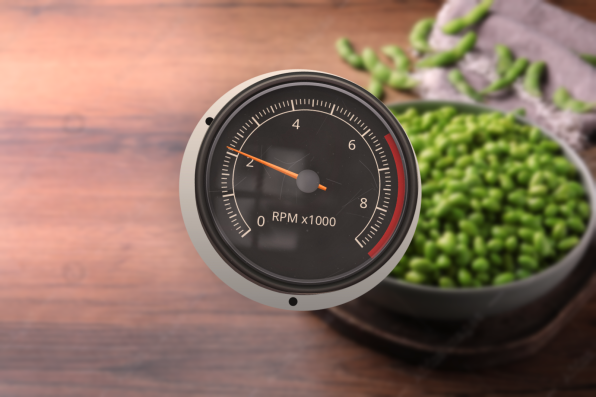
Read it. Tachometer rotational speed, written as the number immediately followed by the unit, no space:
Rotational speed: 2100rpm
